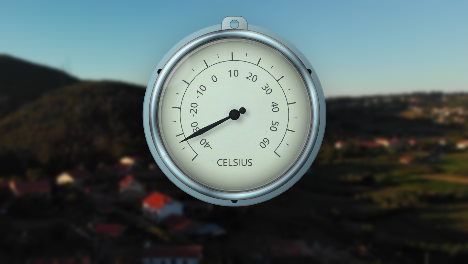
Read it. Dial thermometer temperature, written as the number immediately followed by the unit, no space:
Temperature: -32.5°C
